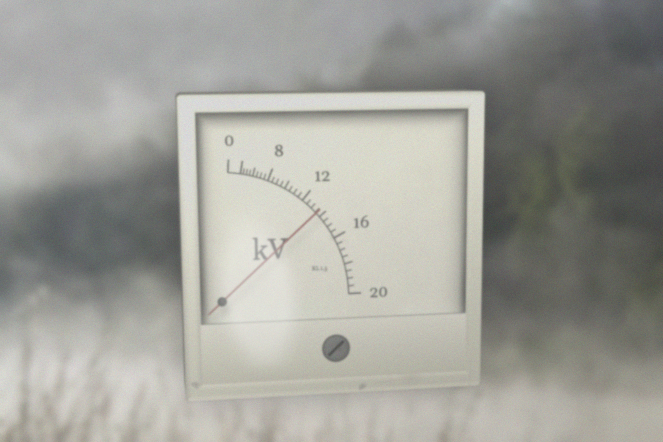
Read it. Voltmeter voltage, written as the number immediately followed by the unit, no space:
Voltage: 13.5kV
